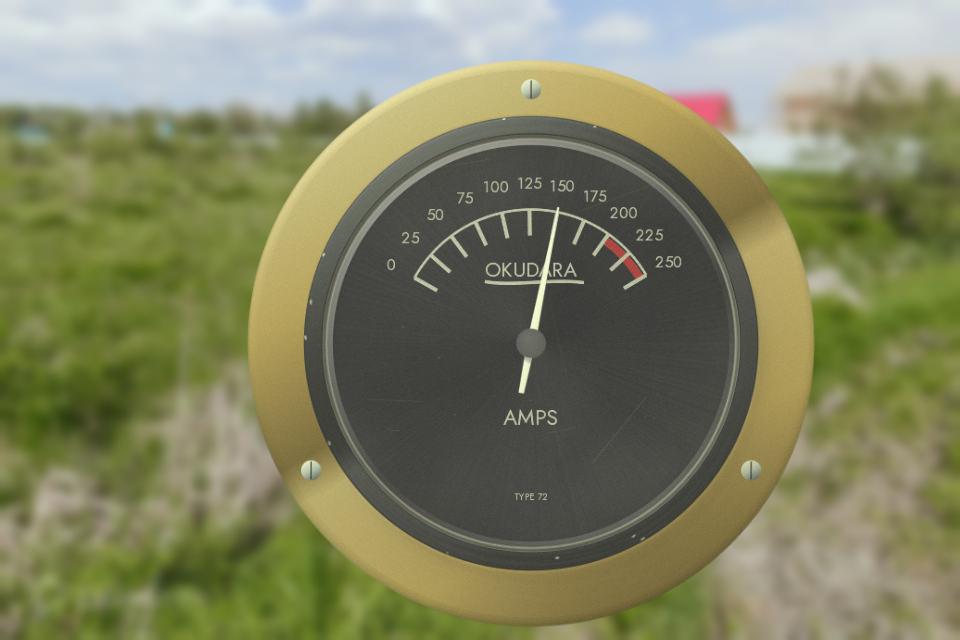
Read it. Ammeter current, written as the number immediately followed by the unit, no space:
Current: 150A
